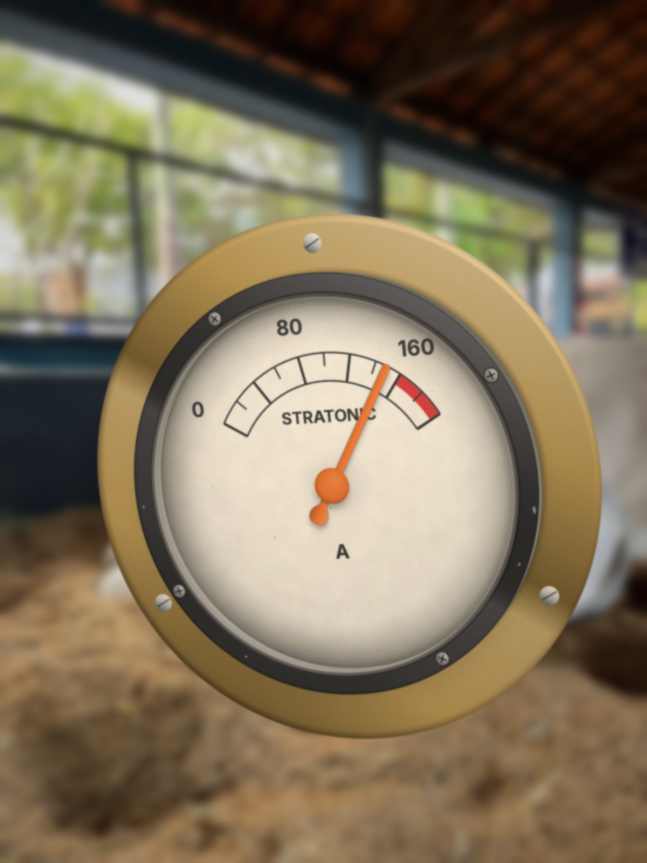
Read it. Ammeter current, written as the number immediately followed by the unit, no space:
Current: 150A
